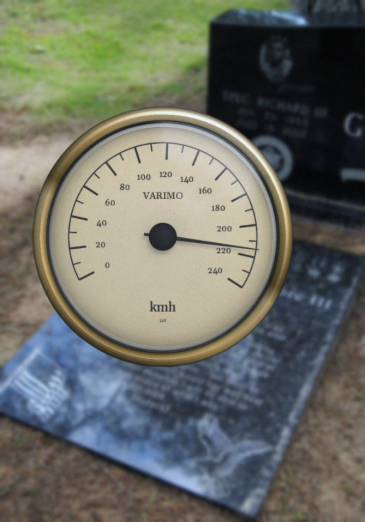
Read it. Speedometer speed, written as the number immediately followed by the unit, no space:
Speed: 215km/h
